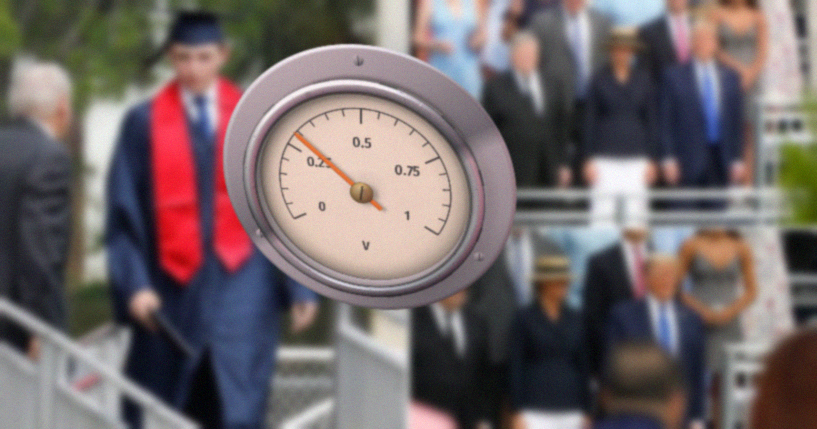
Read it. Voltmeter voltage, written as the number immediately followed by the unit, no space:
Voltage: 0.3V
